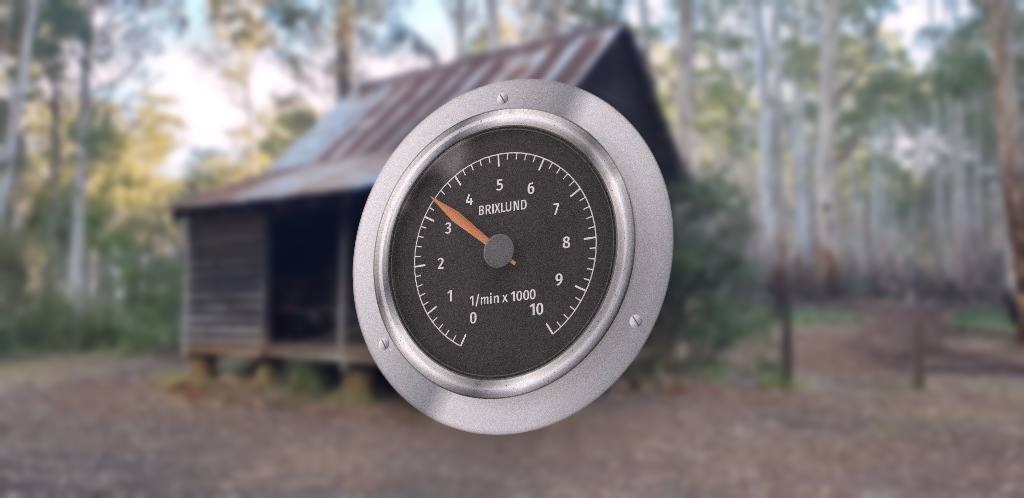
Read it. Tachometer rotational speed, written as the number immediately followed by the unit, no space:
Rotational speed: 3400rpm
